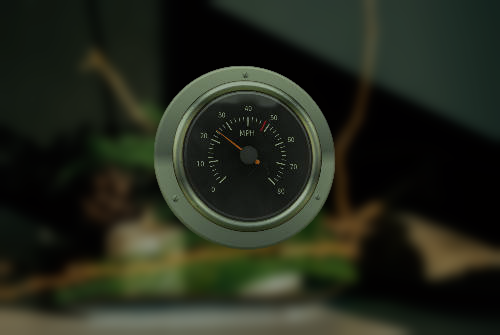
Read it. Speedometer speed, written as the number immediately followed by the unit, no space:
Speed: 24mph
